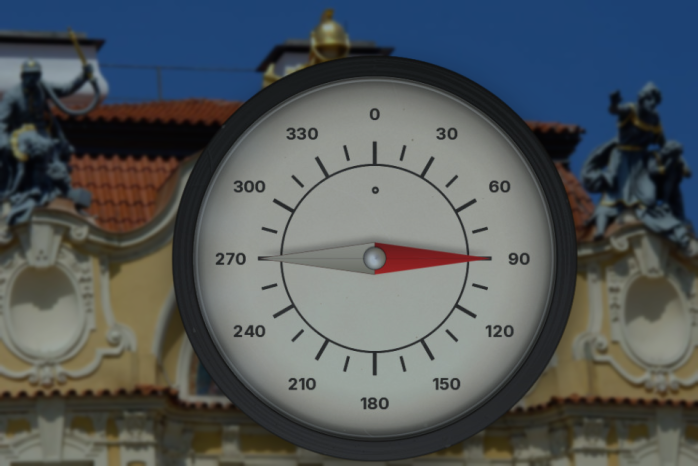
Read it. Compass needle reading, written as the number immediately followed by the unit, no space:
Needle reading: 90°
